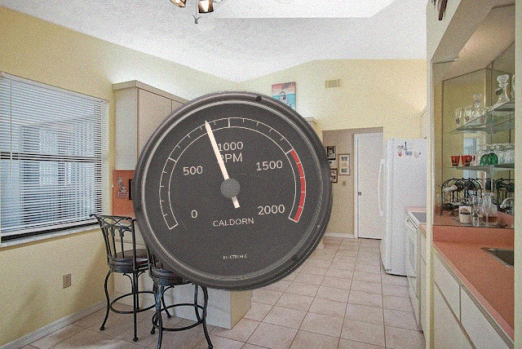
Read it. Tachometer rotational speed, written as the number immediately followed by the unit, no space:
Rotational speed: 850rpm
